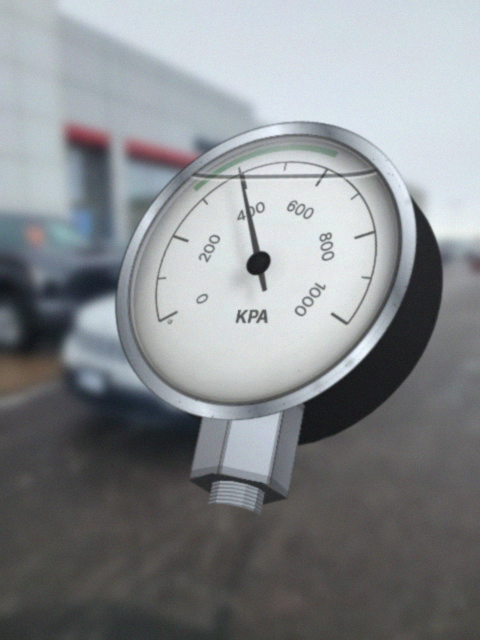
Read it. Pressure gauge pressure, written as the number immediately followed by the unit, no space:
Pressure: 400kPa
